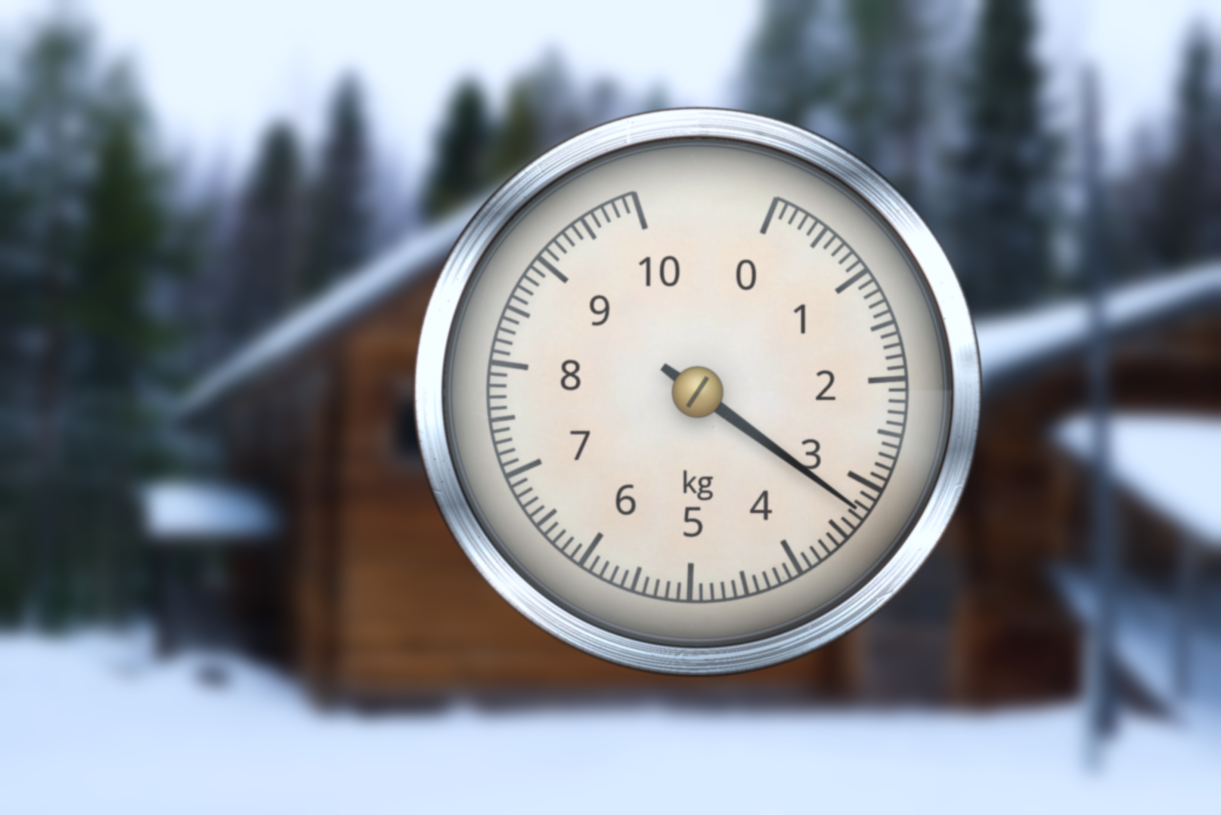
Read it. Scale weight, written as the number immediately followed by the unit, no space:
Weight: 3.25kg
